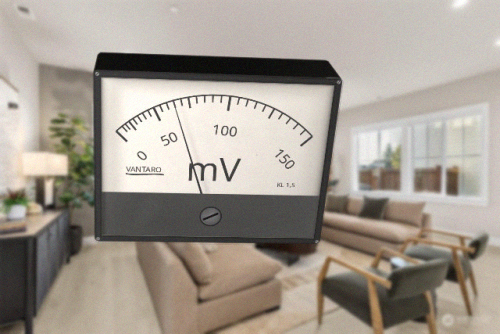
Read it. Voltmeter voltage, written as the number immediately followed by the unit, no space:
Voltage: 65mV
